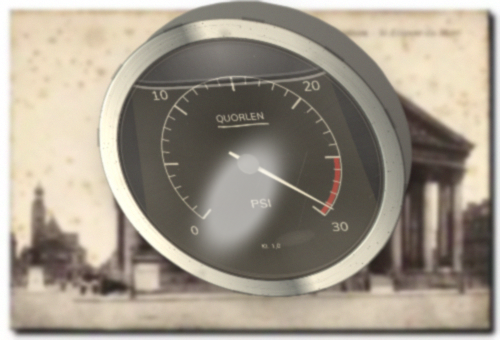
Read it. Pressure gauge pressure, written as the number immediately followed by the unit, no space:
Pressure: 29psi
